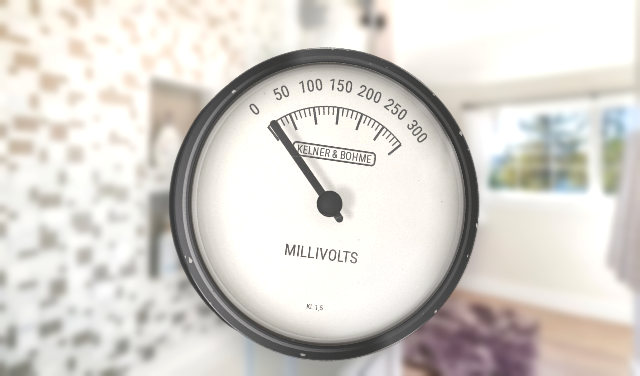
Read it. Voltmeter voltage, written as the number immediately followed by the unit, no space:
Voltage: 10mV
